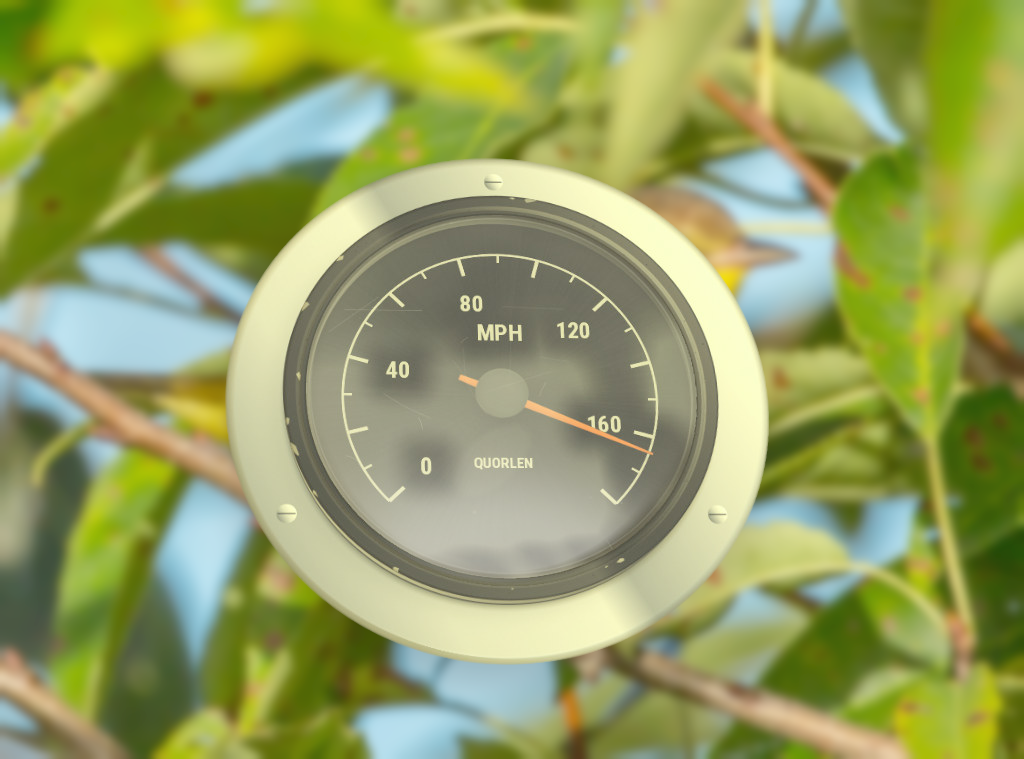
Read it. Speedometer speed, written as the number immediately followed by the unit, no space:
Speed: 165mph
